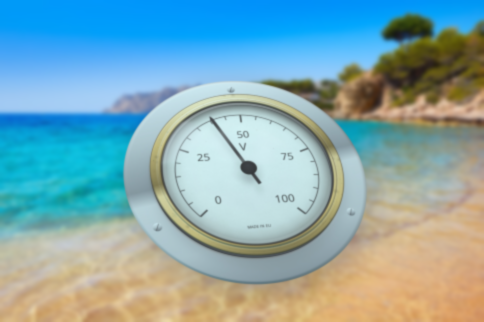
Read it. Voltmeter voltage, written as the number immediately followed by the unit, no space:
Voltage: 40V
